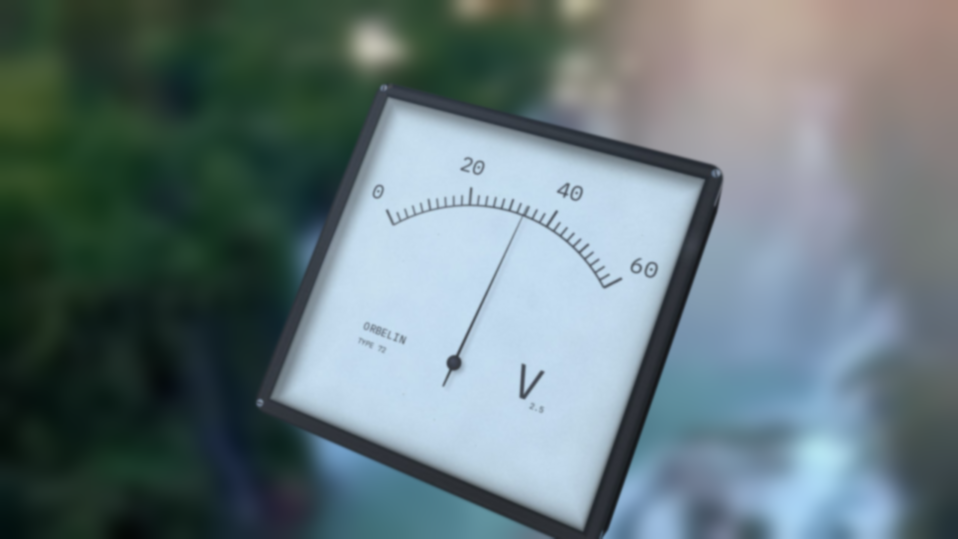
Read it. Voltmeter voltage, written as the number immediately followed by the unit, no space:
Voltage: 34V
